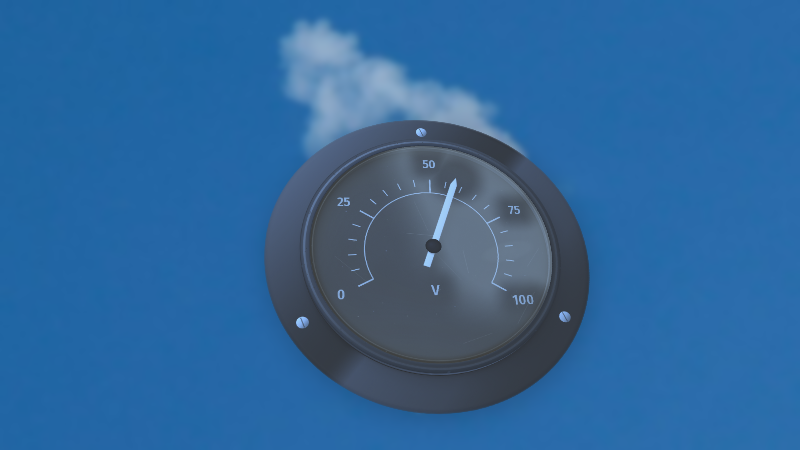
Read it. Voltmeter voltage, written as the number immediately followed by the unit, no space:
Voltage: 57.5V
